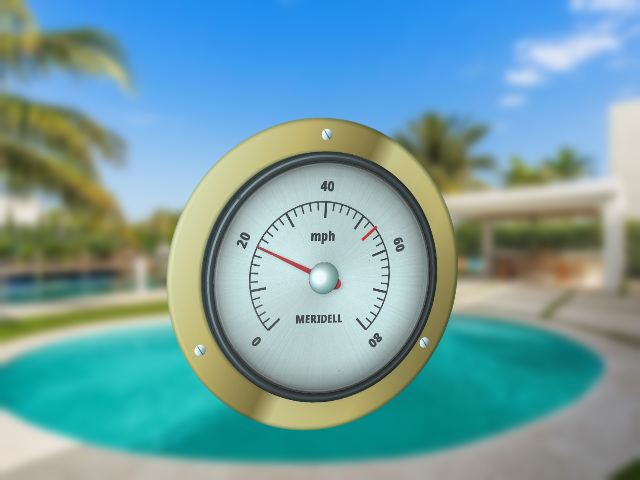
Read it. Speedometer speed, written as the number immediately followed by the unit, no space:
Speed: 20mph
